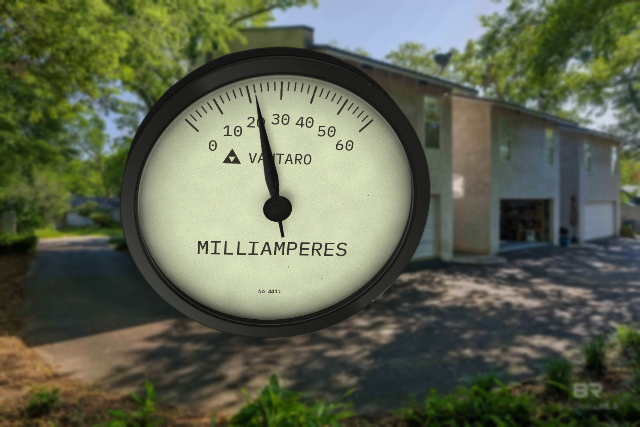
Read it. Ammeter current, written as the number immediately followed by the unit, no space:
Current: 22mA
